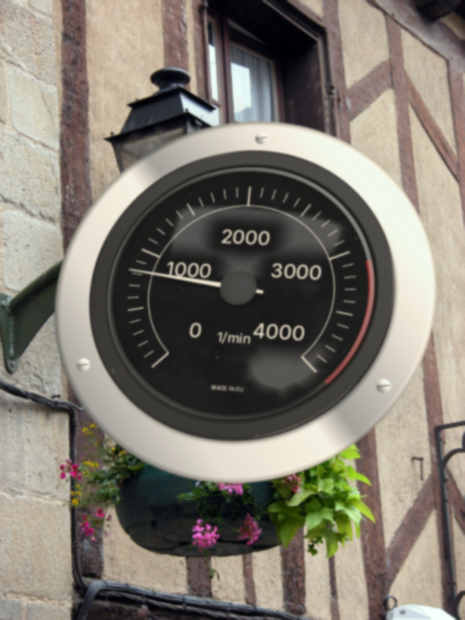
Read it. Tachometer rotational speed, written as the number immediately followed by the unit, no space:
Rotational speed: 800rpm
